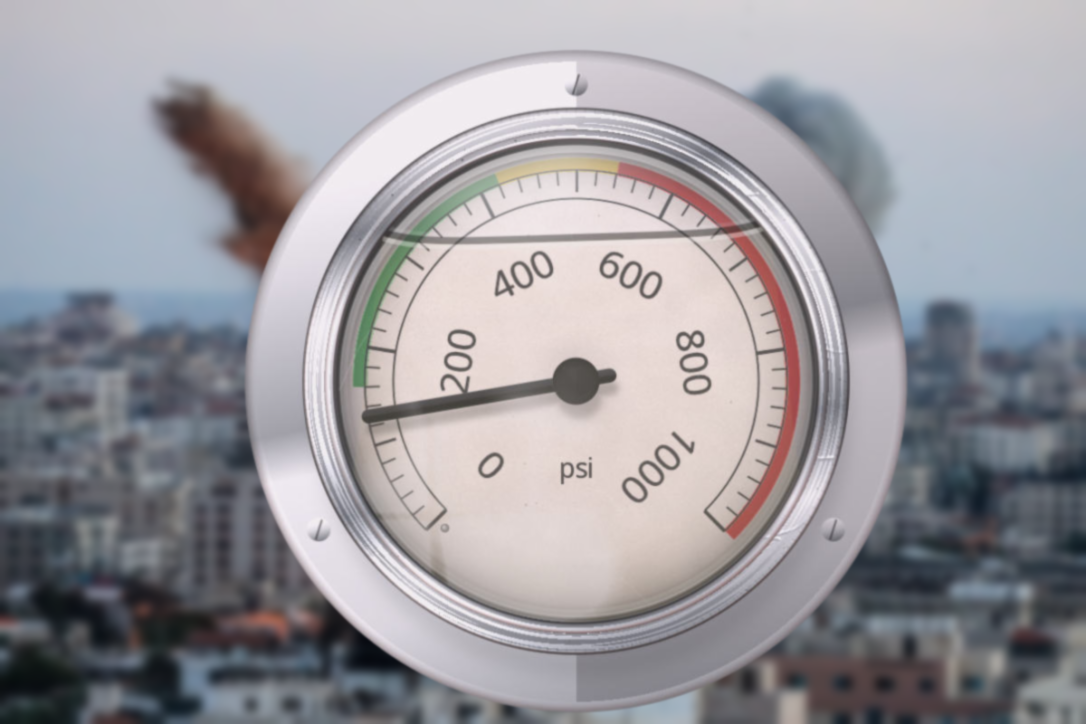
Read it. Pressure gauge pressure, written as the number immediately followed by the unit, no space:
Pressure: 130psi
